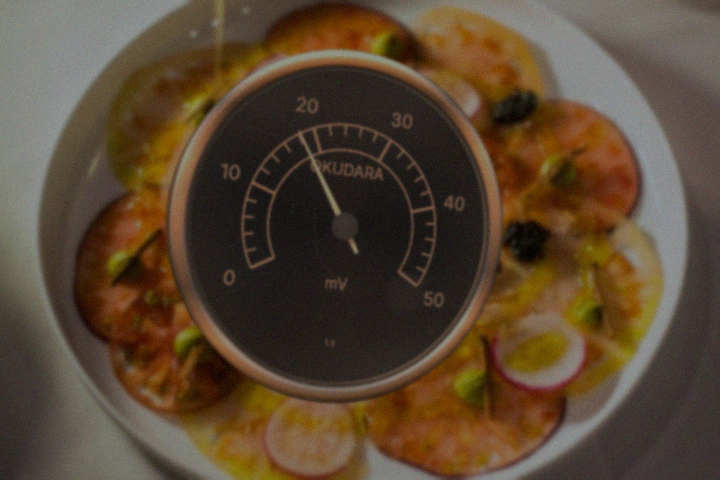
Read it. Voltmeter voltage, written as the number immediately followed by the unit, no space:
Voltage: 18mV
